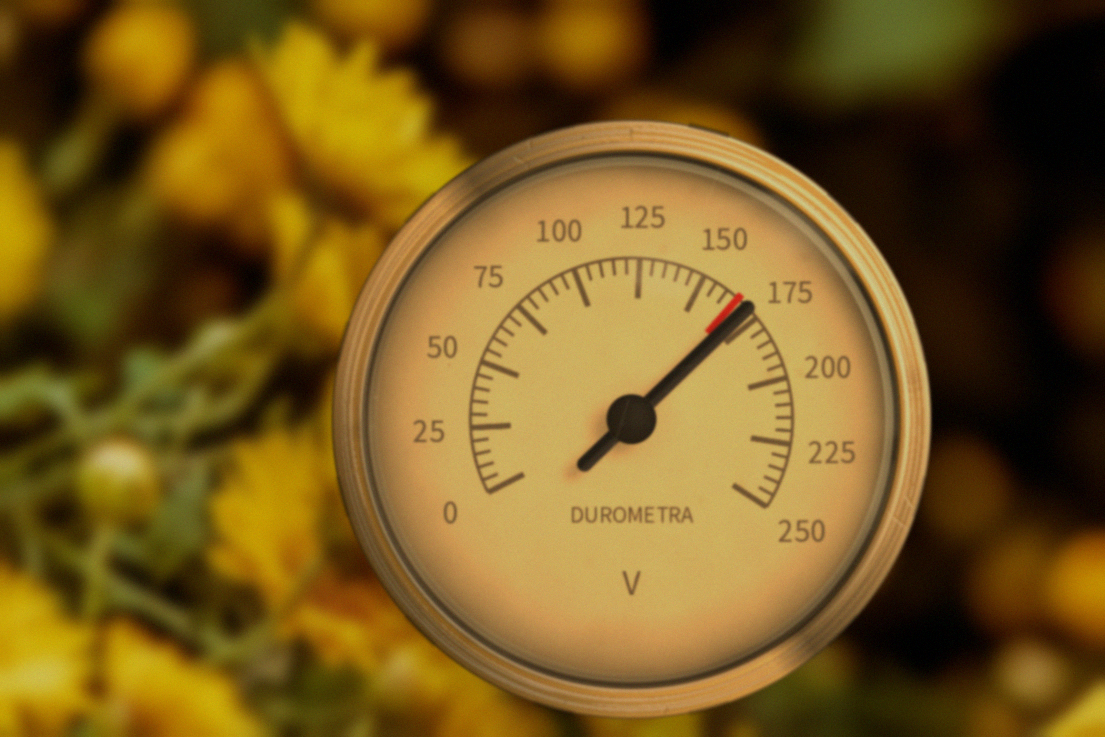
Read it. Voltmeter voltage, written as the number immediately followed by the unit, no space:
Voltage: 170V
